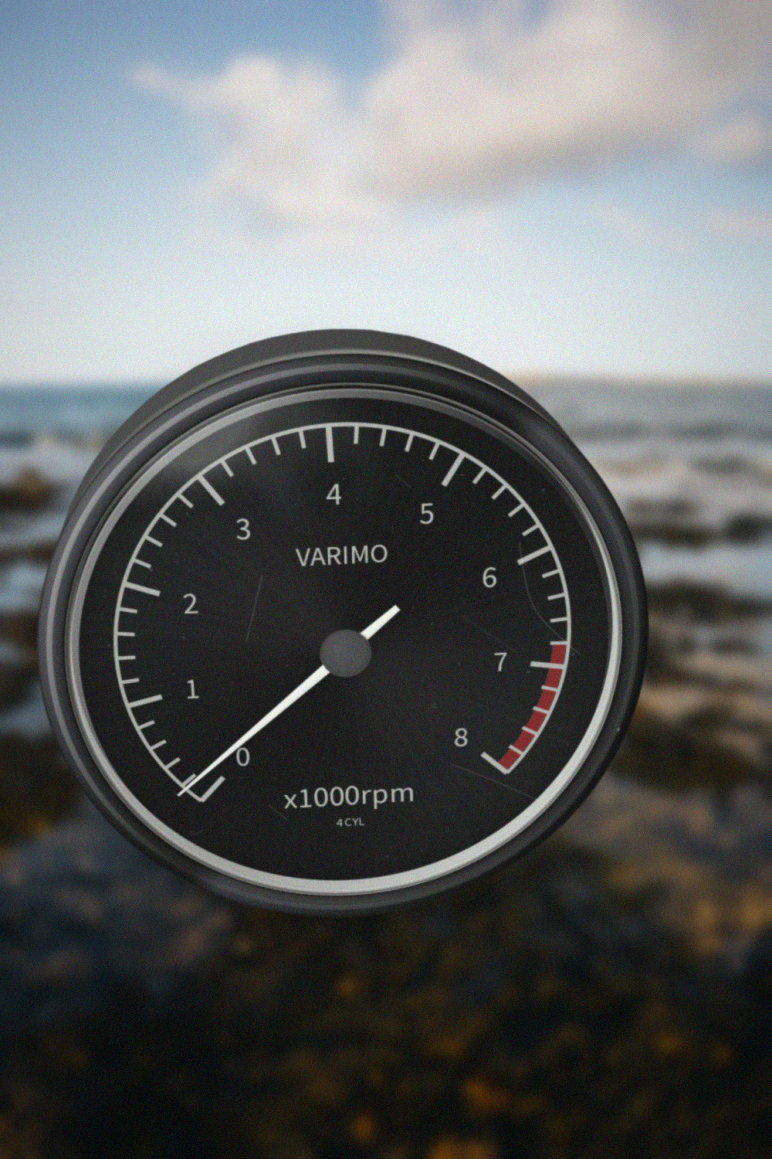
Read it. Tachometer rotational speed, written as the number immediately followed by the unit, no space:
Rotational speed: 200rpm
